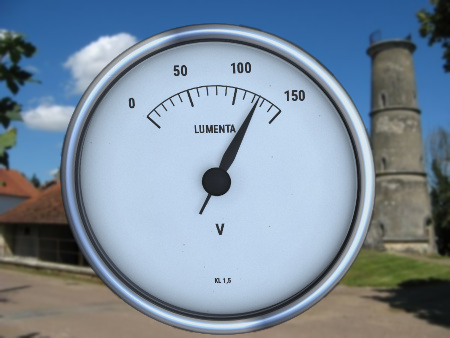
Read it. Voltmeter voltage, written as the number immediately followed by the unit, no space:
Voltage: 125V
